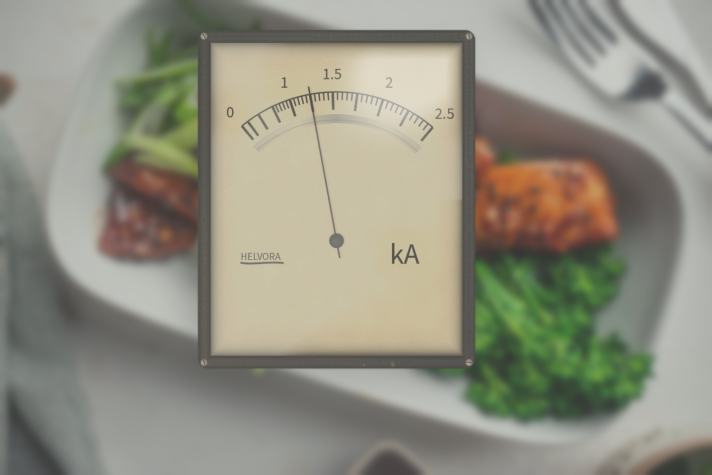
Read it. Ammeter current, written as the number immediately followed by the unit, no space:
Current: 1.25kA
